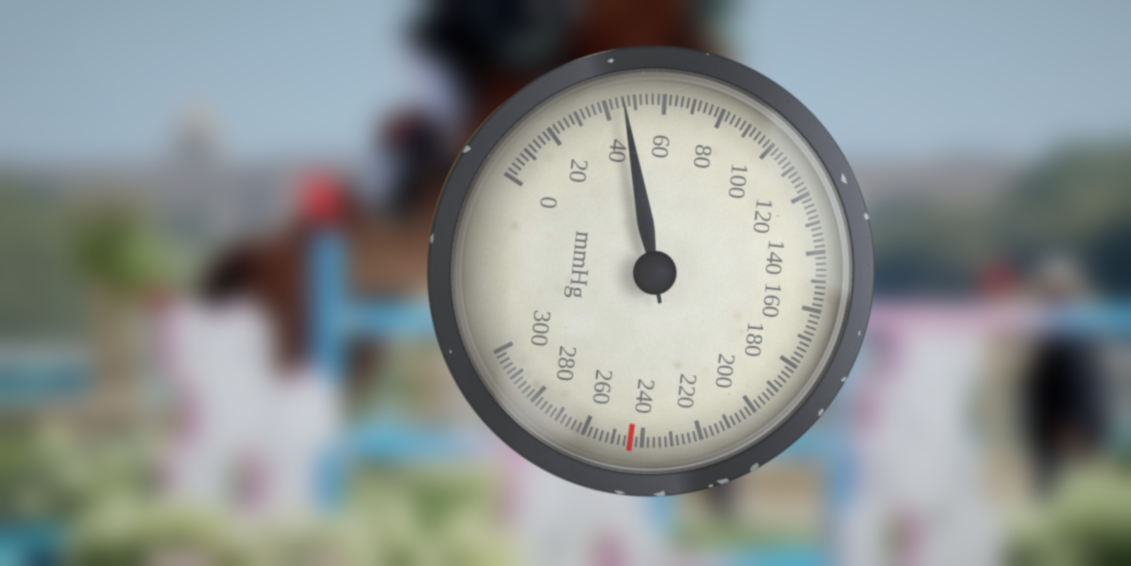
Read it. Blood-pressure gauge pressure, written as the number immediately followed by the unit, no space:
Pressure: 46mmHg
